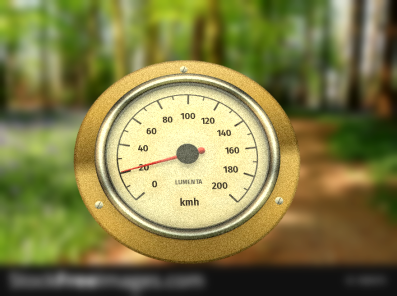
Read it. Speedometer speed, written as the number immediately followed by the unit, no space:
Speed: 20km/h
